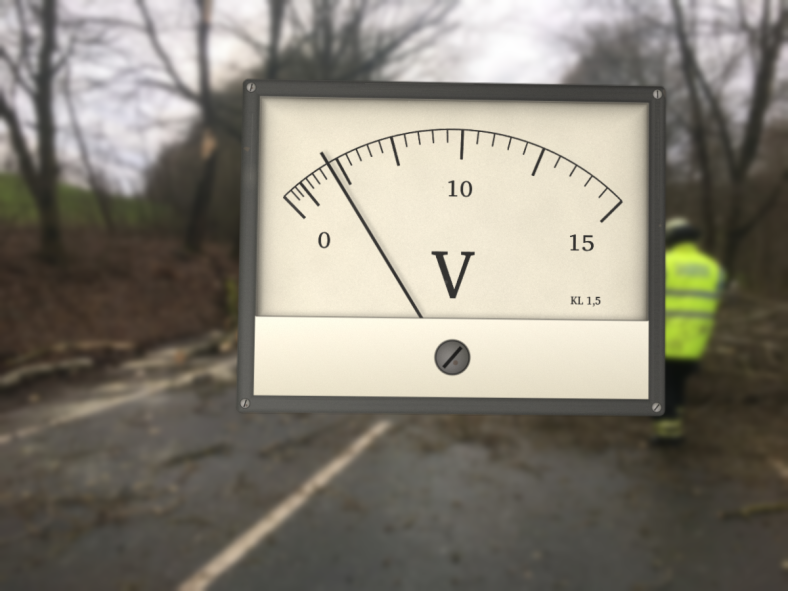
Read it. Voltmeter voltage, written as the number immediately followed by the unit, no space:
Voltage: 4.5V
